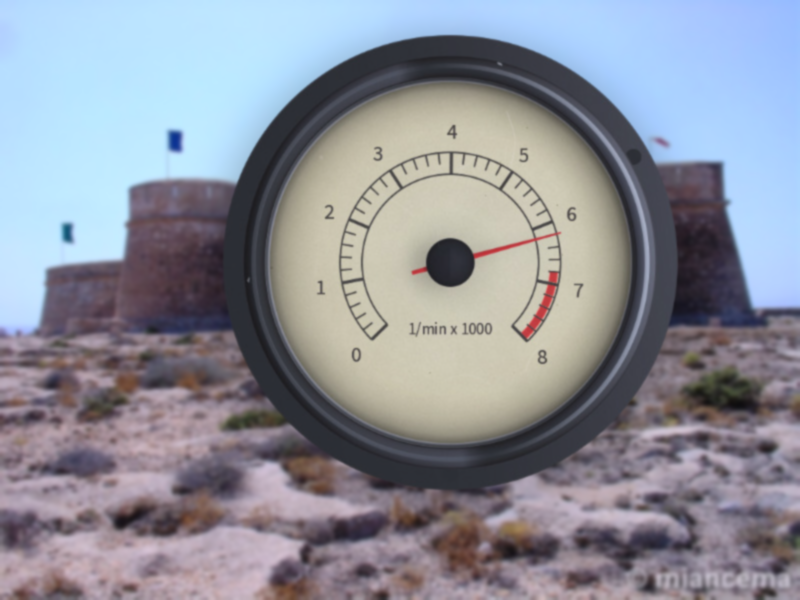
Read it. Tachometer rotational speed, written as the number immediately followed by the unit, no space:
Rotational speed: 6200rpm
